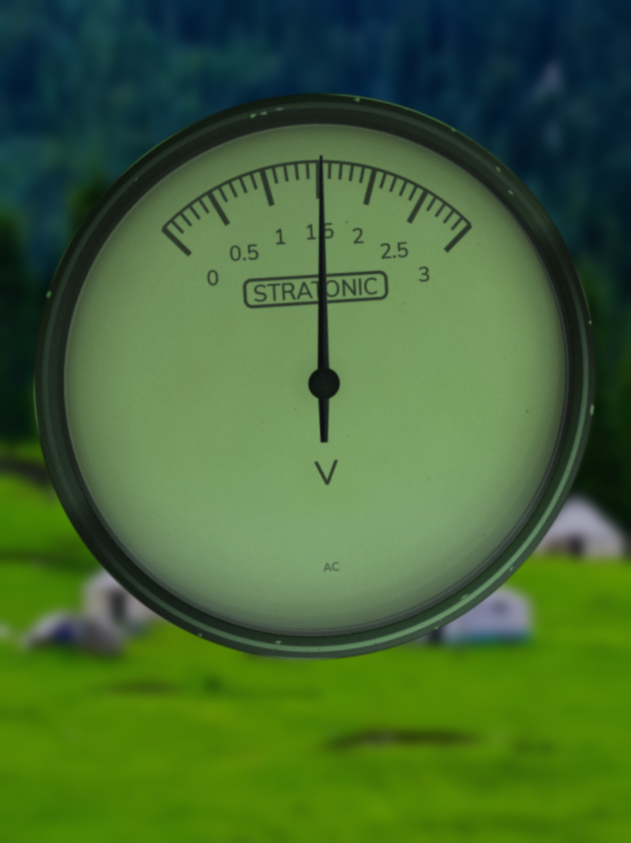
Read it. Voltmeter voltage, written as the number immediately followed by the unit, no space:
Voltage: 1.5V
